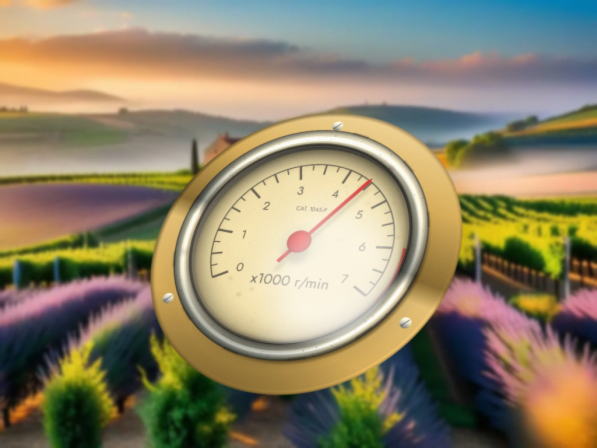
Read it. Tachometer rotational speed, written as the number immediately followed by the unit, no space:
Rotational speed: 4500rpm
